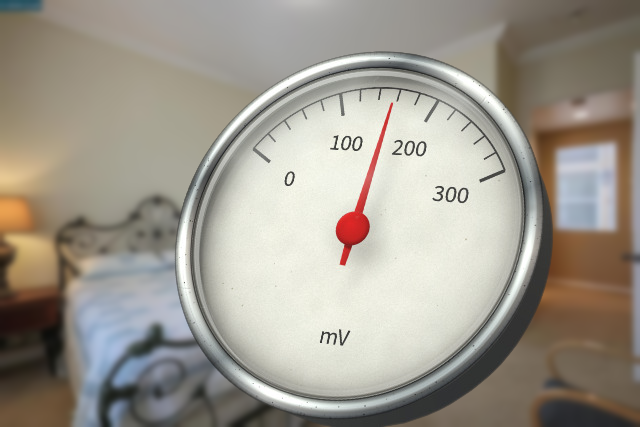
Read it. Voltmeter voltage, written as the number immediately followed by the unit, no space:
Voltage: 160mV
